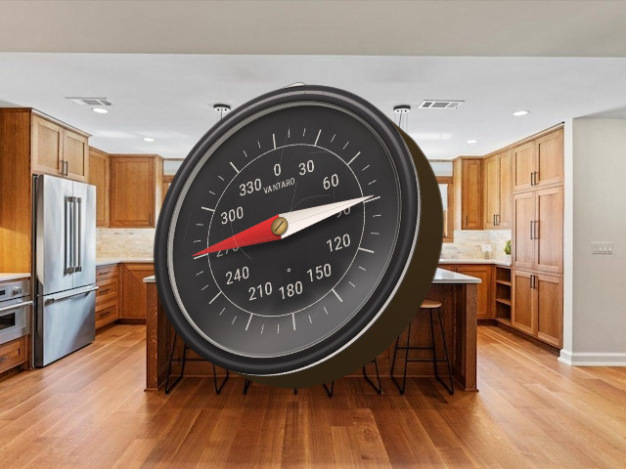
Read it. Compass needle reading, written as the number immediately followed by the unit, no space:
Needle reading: 270°
